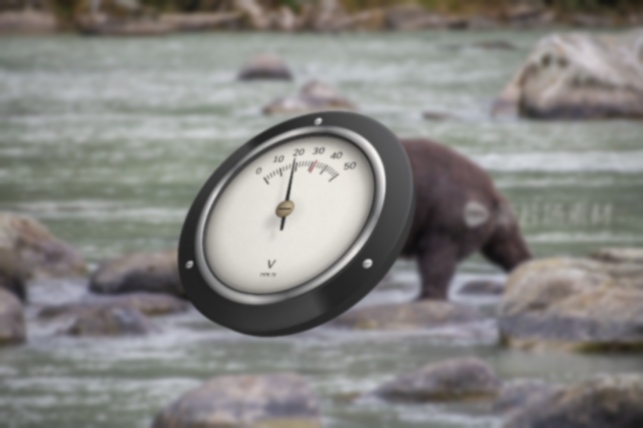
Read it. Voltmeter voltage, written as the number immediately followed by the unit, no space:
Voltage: 20V
